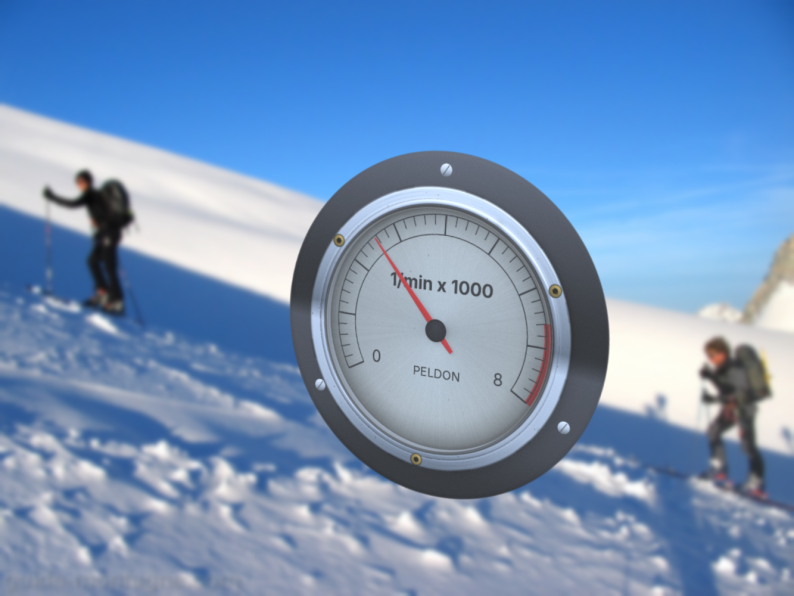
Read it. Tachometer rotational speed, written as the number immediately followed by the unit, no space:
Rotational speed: 2600rpm
